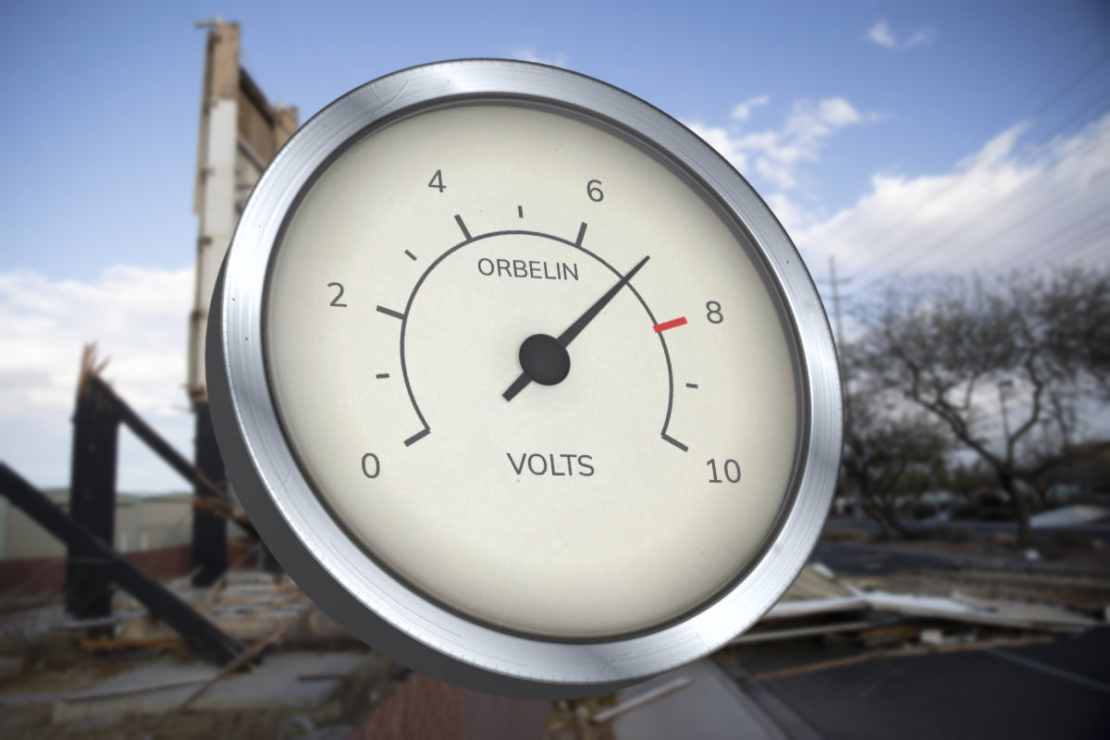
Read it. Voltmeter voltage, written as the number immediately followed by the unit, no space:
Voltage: 7V
